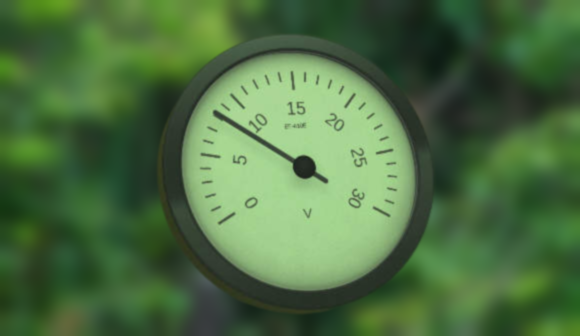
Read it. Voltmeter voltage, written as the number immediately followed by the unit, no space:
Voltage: 8V
